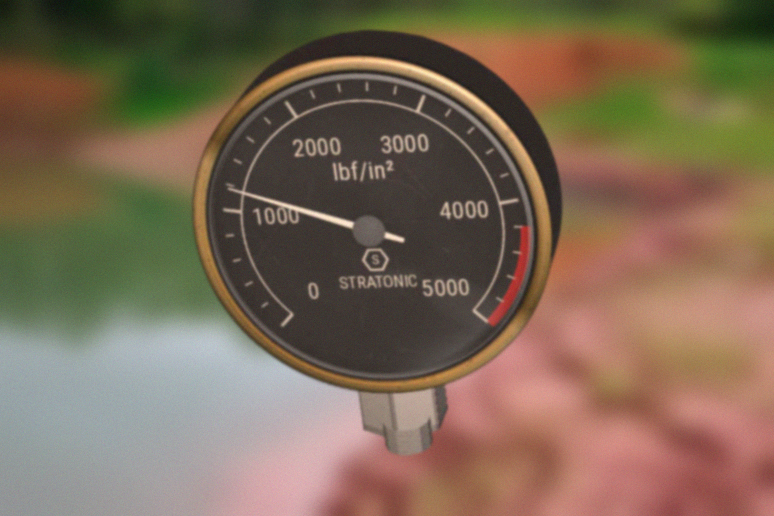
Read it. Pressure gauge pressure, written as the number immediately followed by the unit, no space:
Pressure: 1200psi
